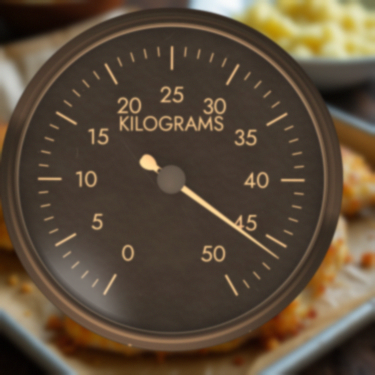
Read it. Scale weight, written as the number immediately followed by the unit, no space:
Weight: 46kg
